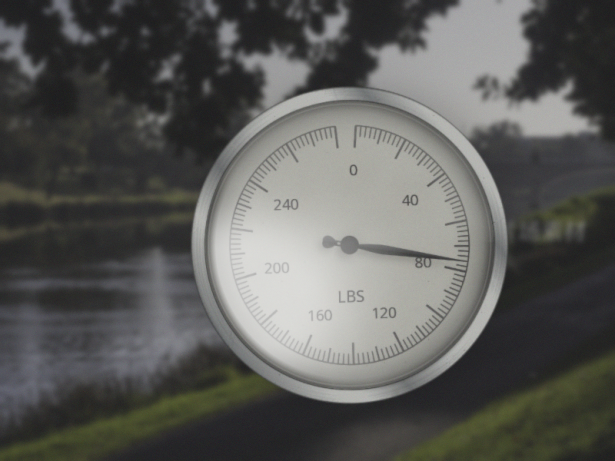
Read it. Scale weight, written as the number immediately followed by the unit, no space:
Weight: 76lb
